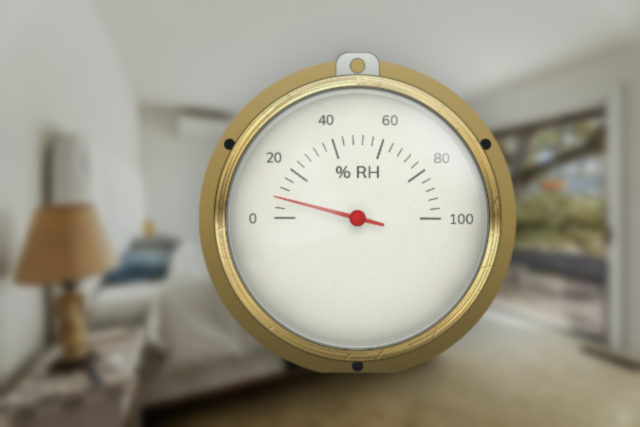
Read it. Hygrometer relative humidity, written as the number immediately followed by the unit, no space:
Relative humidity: 8%
